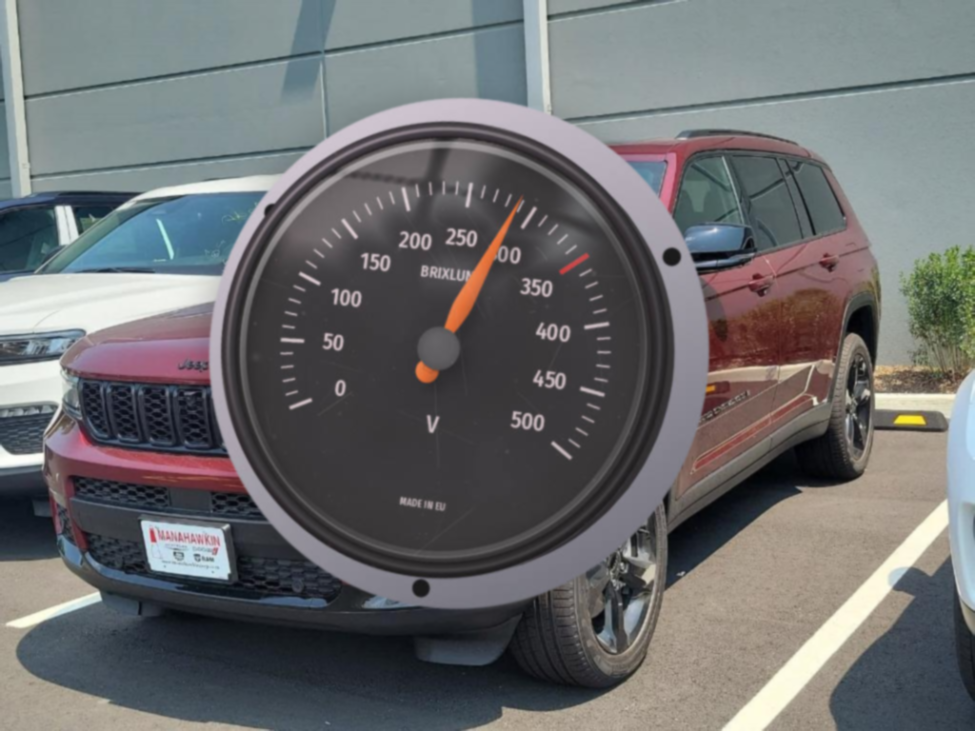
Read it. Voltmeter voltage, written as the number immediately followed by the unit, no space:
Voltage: 290V
